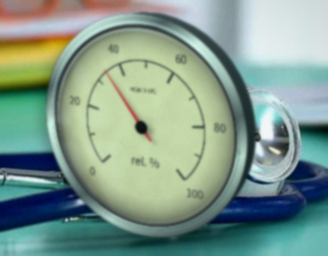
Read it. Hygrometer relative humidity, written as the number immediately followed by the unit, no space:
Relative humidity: 35%
